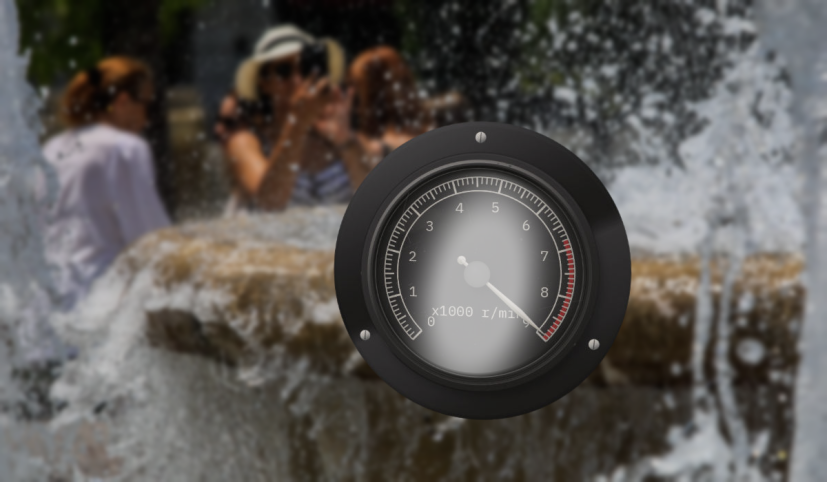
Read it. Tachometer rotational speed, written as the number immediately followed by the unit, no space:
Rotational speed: 8900rpm
